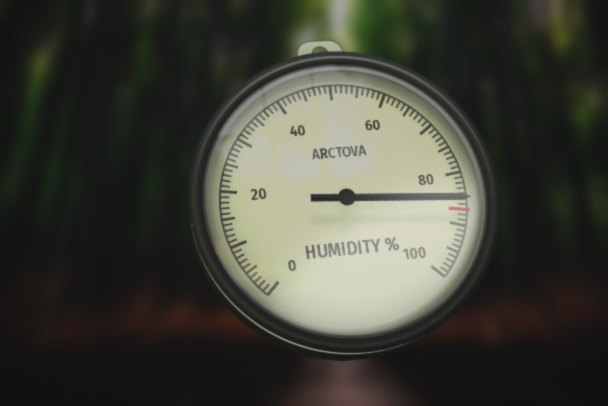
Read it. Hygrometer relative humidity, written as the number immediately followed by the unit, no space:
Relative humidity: 85%
